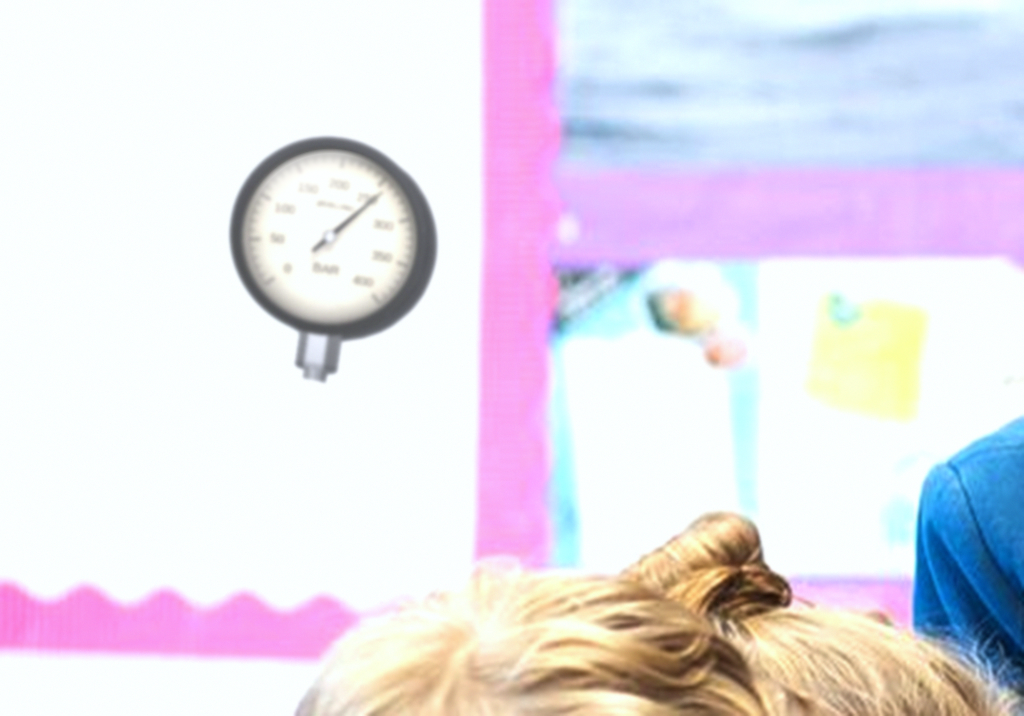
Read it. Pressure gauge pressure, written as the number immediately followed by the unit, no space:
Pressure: 260bar
